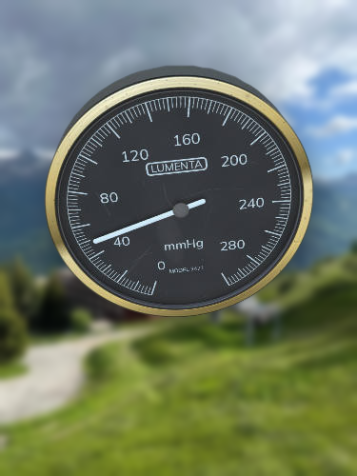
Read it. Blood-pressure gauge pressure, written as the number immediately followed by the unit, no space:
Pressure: 50mmHg
